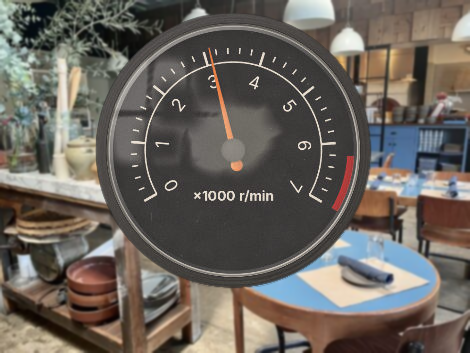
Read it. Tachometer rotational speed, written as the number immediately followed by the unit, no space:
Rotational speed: 3100rpm
